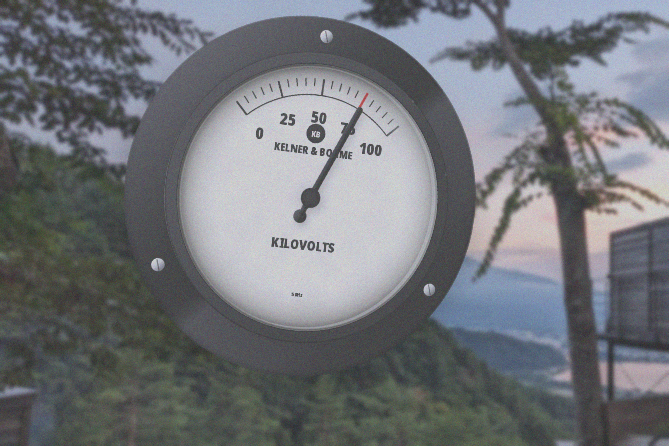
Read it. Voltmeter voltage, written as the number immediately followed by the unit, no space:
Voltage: 75kV
